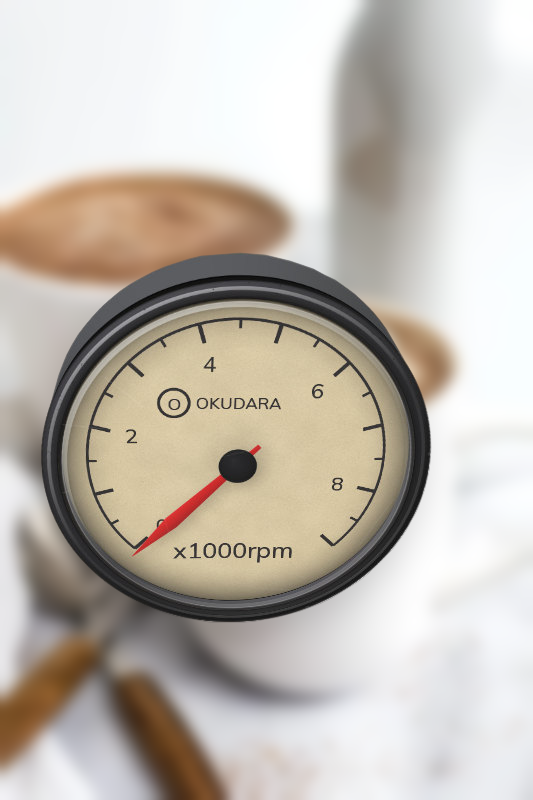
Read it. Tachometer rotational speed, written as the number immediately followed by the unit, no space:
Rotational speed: 0rpm
